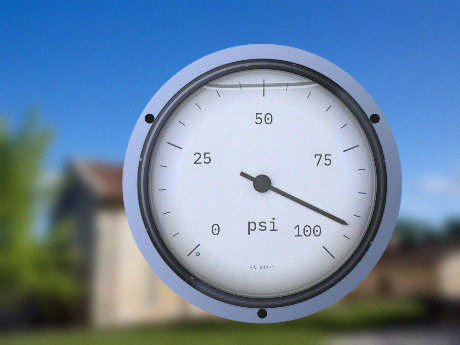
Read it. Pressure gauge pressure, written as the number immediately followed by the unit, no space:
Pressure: 92.5psi
